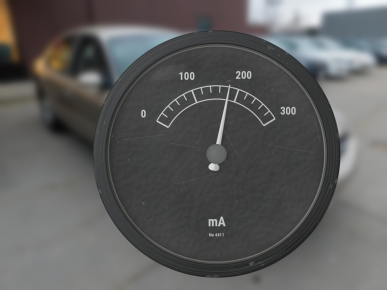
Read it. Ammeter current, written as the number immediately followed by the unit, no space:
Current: 180mA
